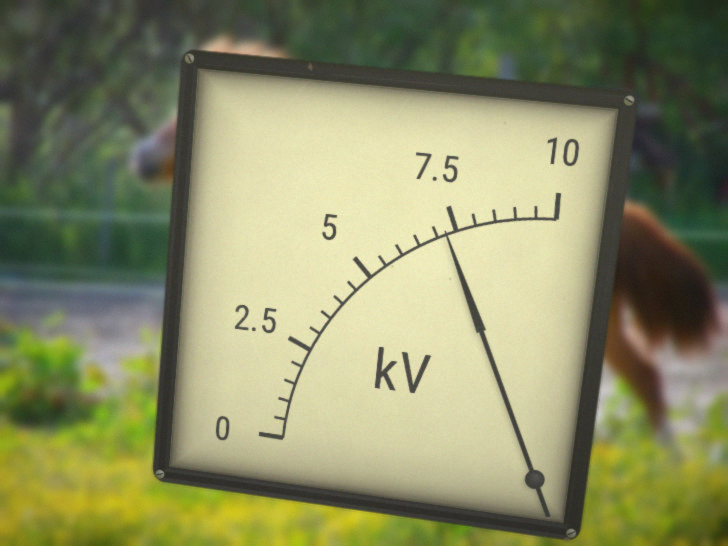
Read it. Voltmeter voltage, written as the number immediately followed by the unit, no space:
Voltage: 7.25kV
